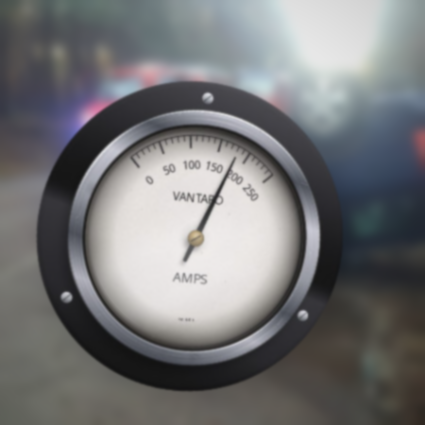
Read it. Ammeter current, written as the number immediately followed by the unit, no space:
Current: 180A
